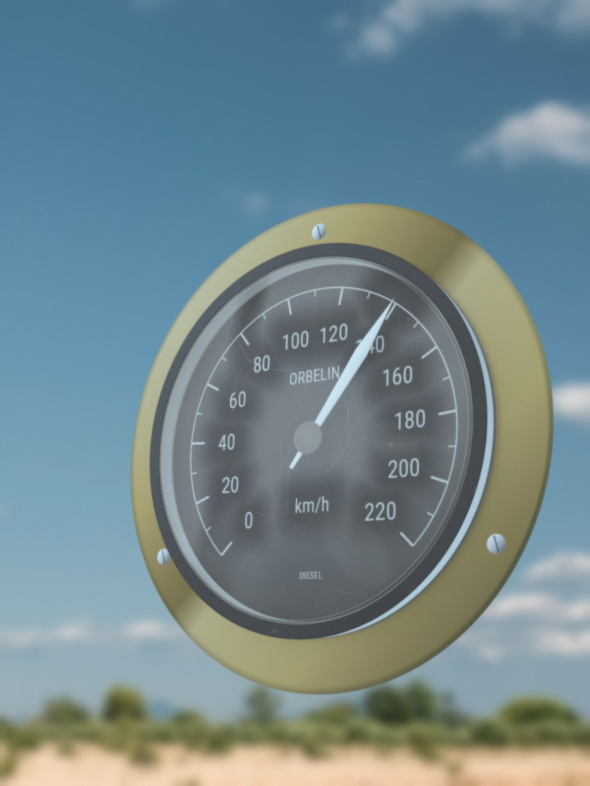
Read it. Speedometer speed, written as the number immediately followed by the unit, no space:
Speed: 140km/h
